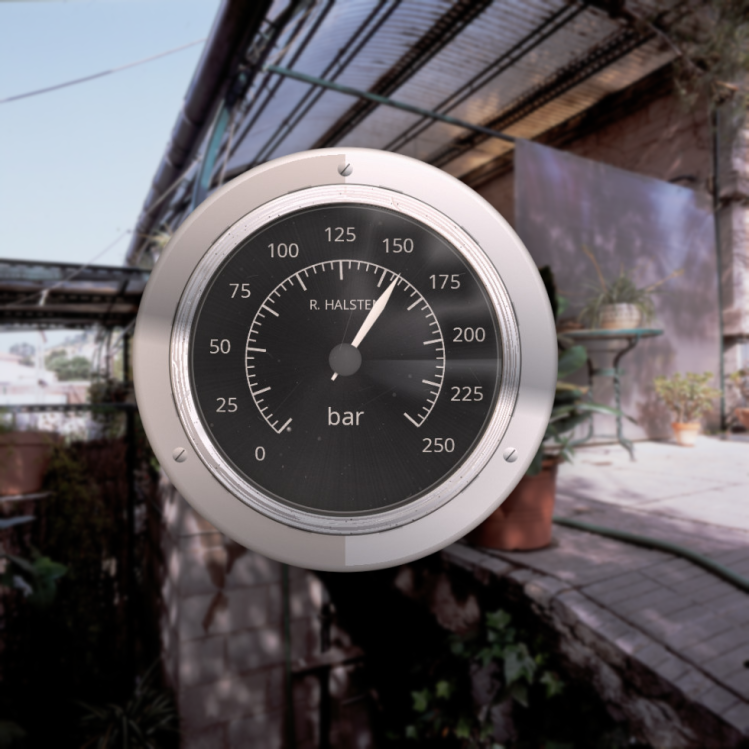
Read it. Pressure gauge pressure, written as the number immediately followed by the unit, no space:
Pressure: 157.5bar
